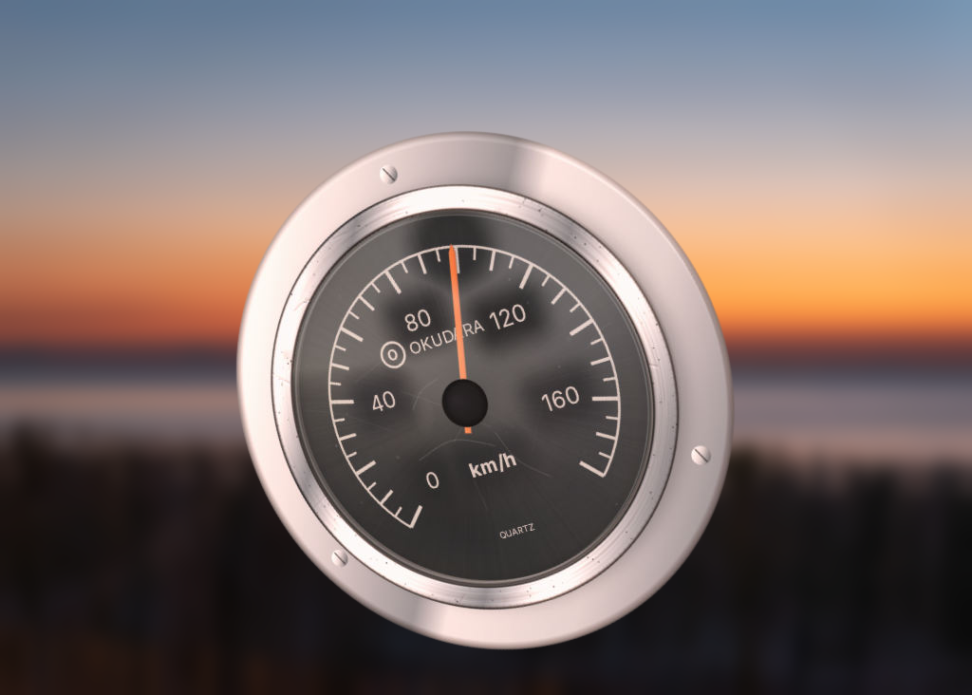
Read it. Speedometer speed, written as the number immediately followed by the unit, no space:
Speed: 100km/h
